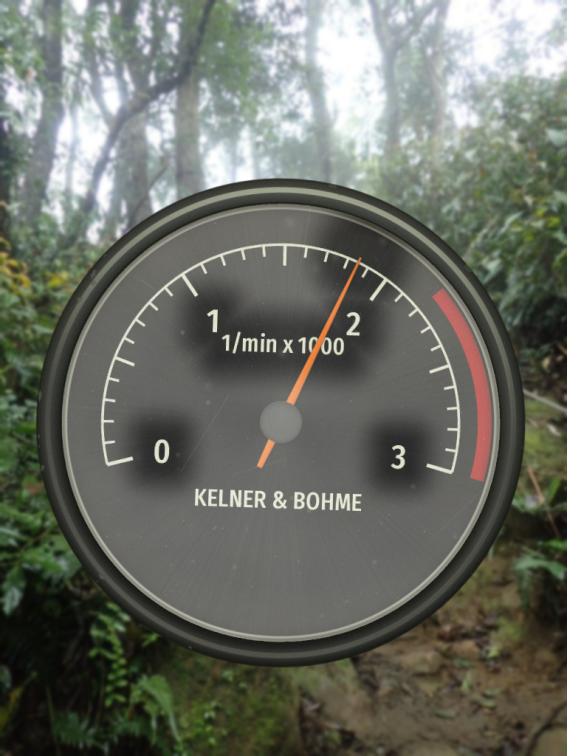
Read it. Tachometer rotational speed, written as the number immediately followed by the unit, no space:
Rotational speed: 1850rpm
